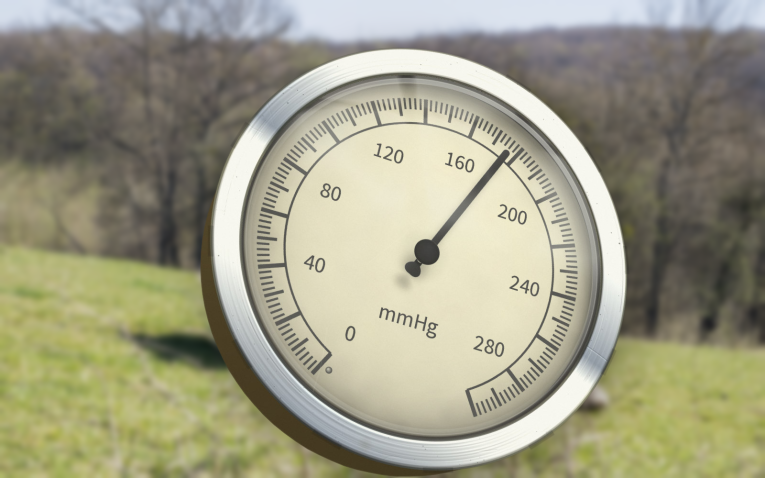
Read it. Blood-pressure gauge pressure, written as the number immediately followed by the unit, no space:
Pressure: 176mmHg
